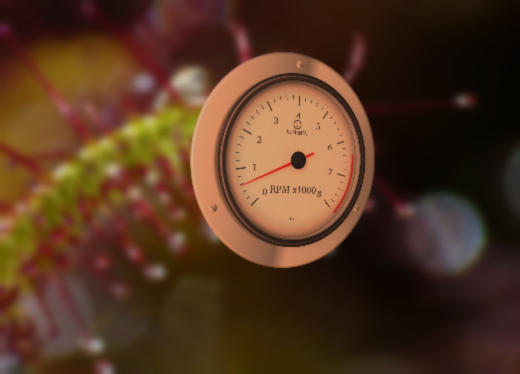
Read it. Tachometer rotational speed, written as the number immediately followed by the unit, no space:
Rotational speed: 600rpm
